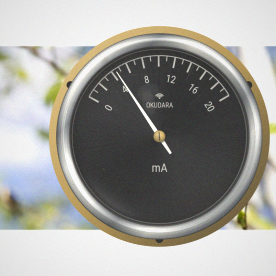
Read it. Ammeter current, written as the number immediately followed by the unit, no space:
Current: 4.5mA
